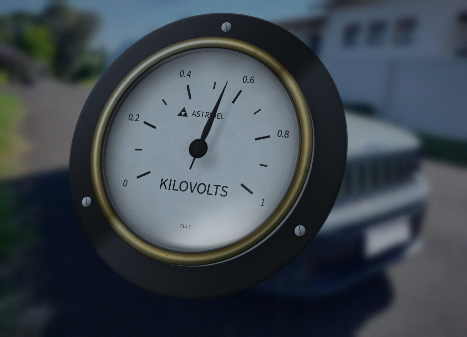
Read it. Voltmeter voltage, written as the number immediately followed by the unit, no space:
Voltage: 0.55kV
